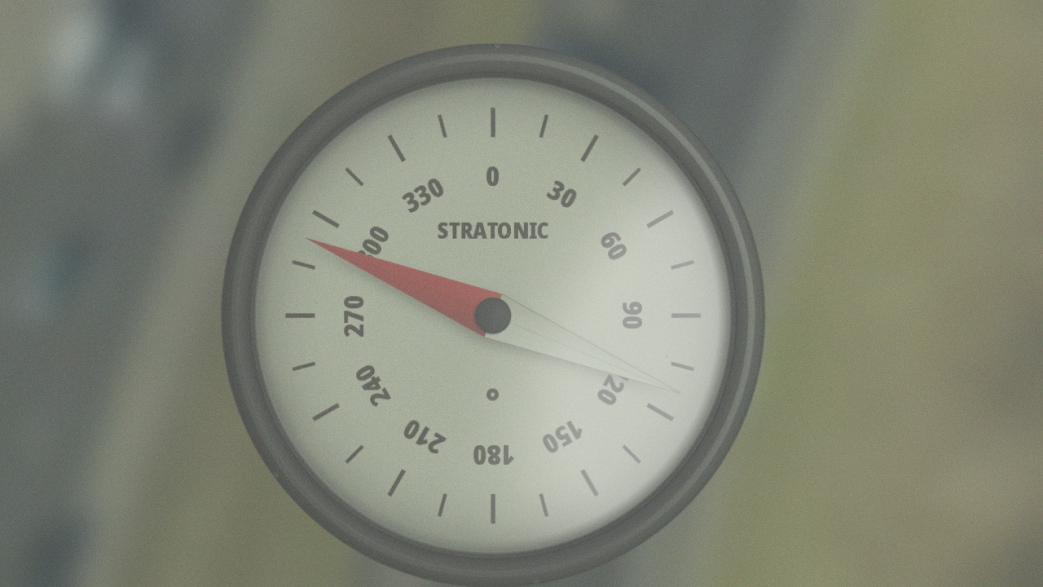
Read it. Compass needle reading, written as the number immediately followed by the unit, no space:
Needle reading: 292.5°
